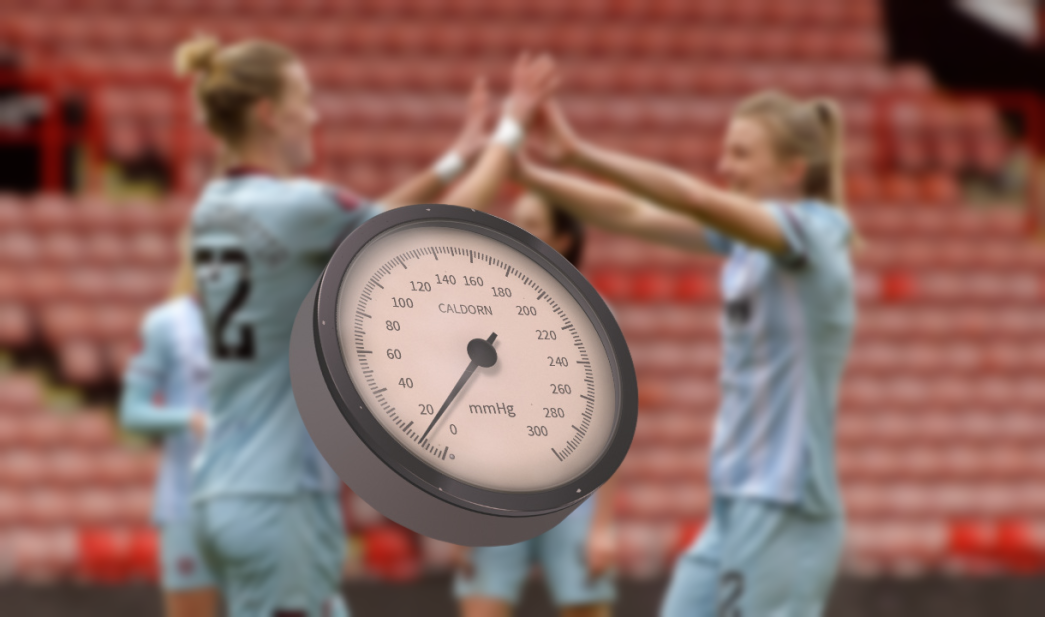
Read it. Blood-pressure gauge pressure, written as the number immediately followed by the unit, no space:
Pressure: 12mmHg
